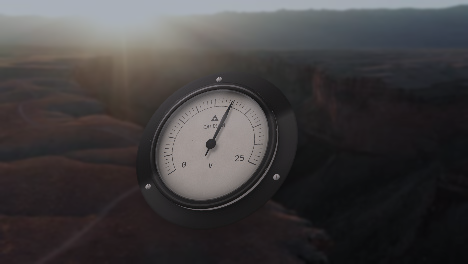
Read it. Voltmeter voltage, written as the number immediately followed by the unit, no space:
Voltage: 15V
